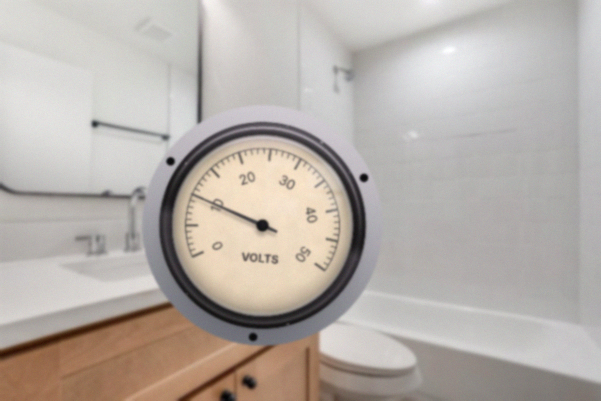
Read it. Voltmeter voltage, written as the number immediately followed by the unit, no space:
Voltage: 10V
